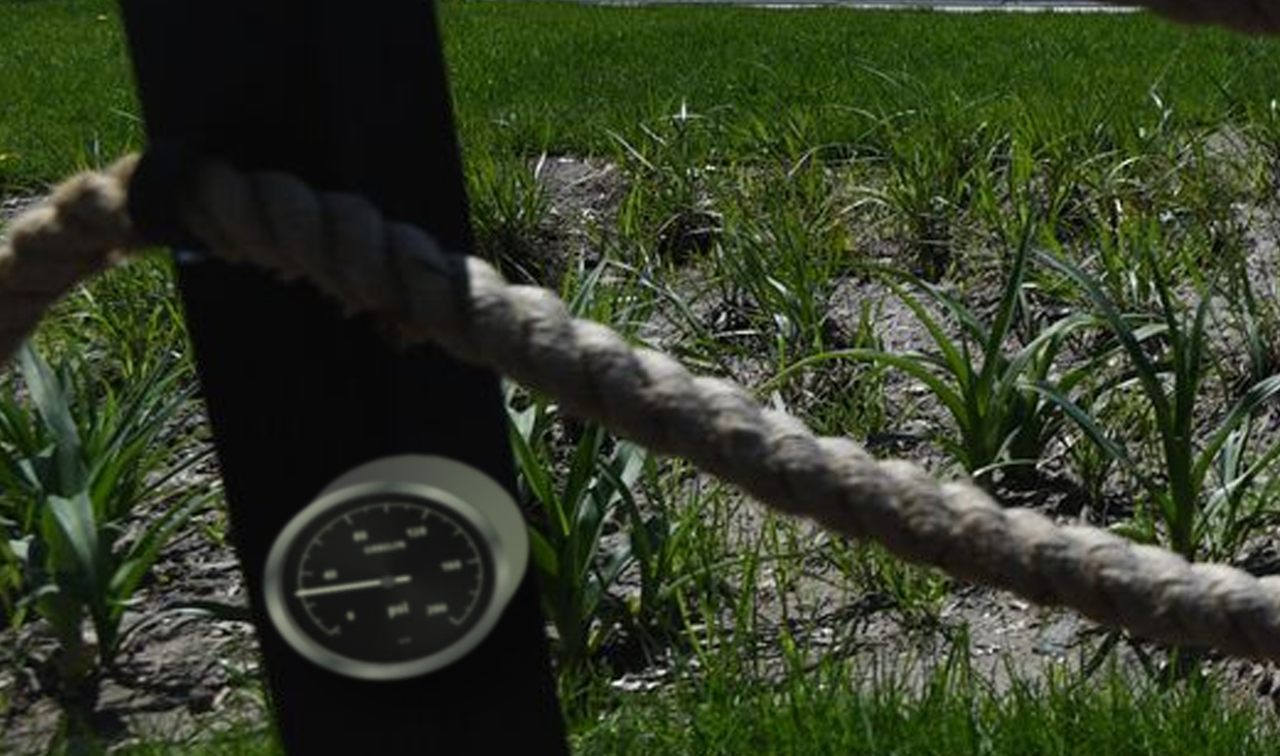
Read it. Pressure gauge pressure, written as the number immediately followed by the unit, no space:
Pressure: 30psi
